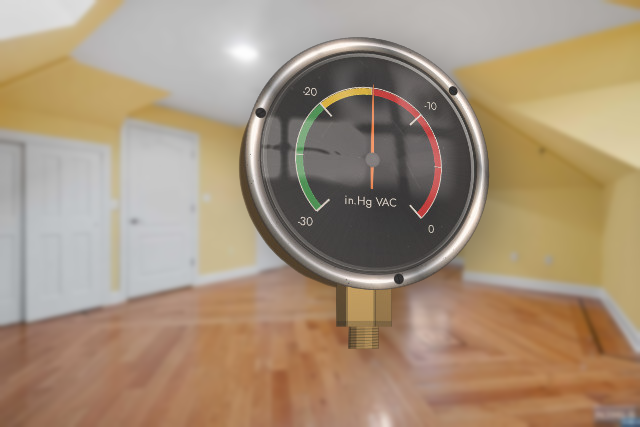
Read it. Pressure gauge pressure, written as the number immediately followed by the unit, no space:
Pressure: -15inHg
